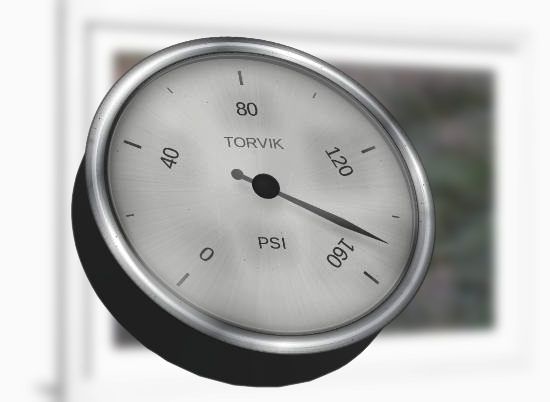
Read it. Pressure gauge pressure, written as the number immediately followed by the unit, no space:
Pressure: 150psi
